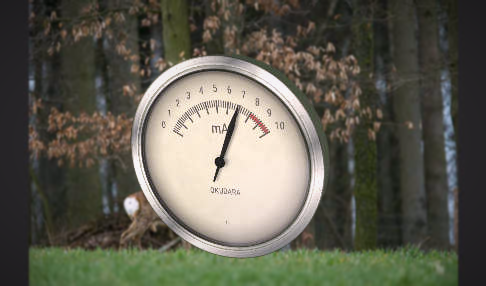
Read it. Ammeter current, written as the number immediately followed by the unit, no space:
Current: 7mA
